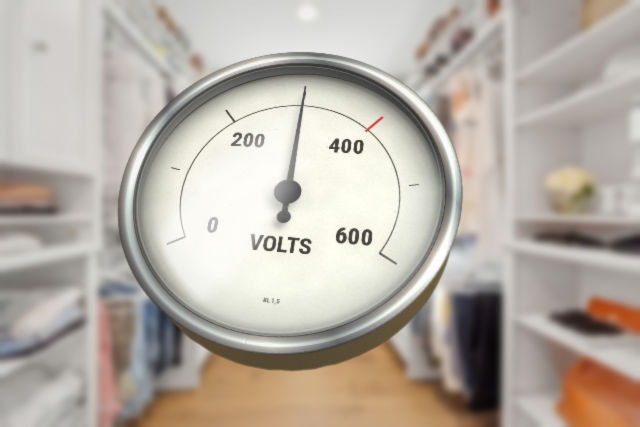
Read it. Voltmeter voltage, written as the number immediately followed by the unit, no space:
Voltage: 300V
